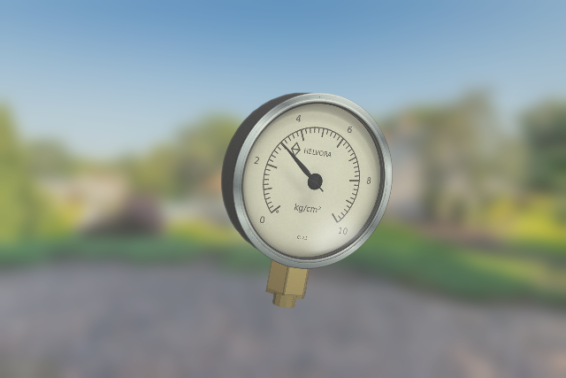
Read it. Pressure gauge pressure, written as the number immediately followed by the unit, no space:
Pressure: 3kg/cm²
